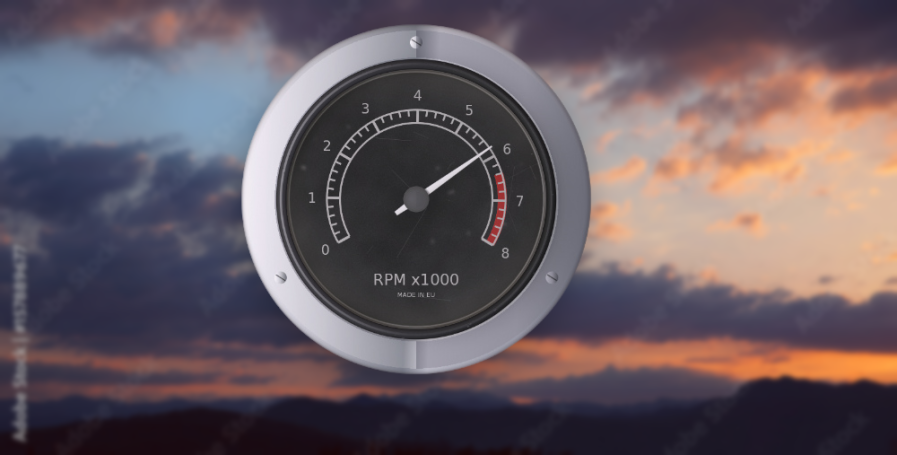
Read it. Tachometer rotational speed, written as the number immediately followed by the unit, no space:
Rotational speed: 5800rpm
